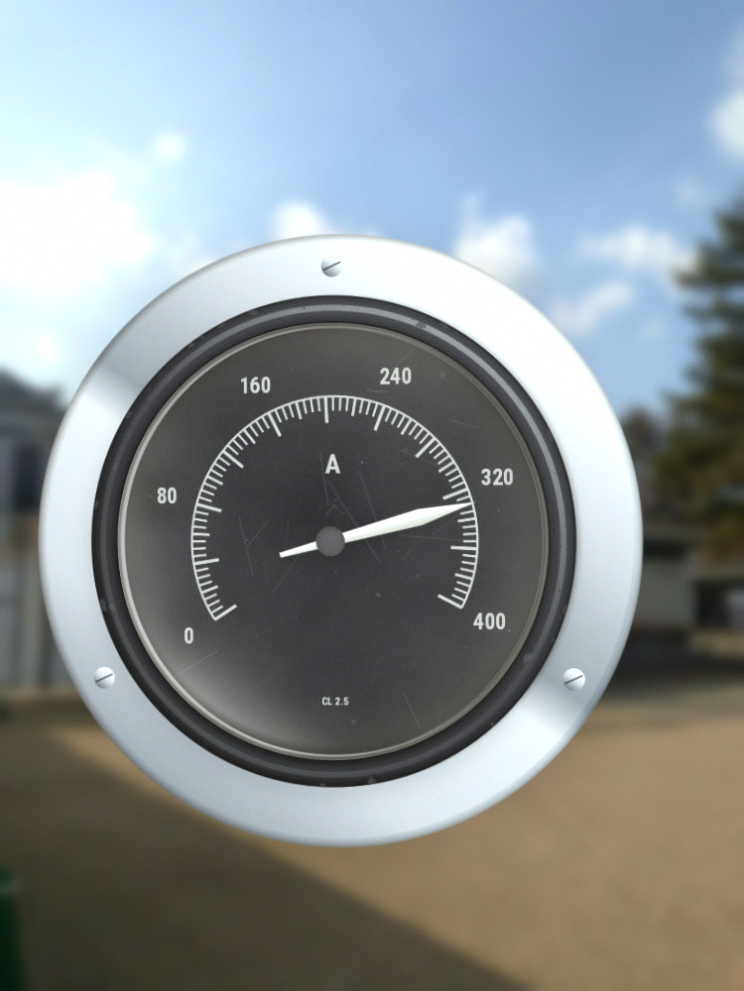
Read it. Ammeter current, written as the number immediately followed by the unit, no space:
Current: 330A
